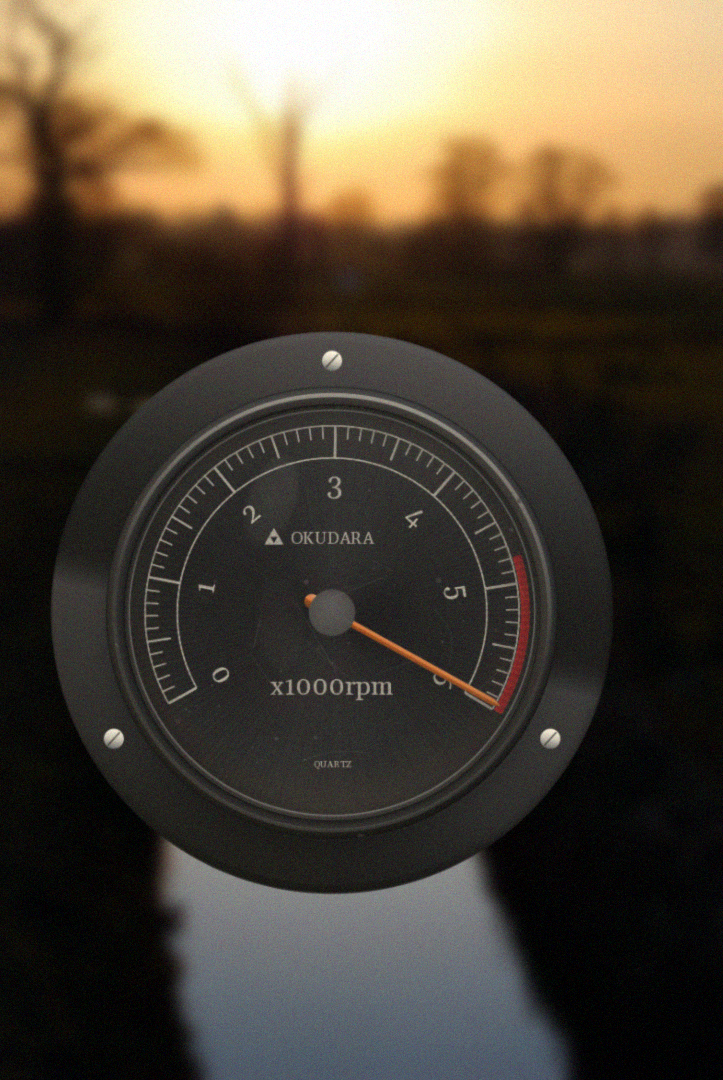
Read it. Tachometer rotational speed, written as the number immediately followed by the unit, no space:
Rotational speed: 5950rpm
